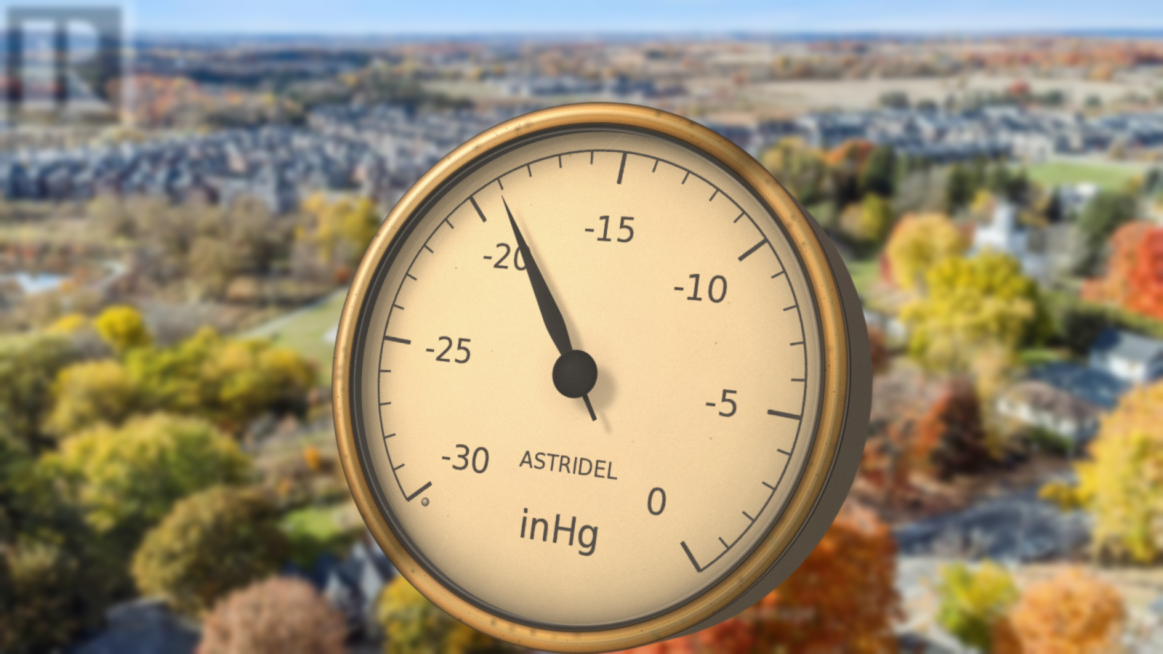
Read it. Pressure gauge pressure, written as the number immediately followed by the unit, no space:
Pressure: -19inHg
